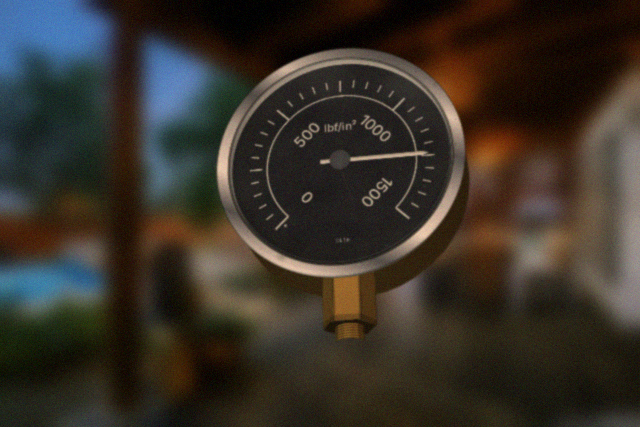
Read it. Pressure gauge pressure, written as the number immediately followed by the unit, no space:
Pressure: 1250psi
